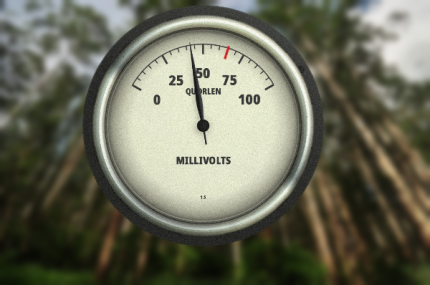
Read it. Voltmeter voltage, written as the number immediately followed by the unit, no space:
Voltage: 42.5mV
